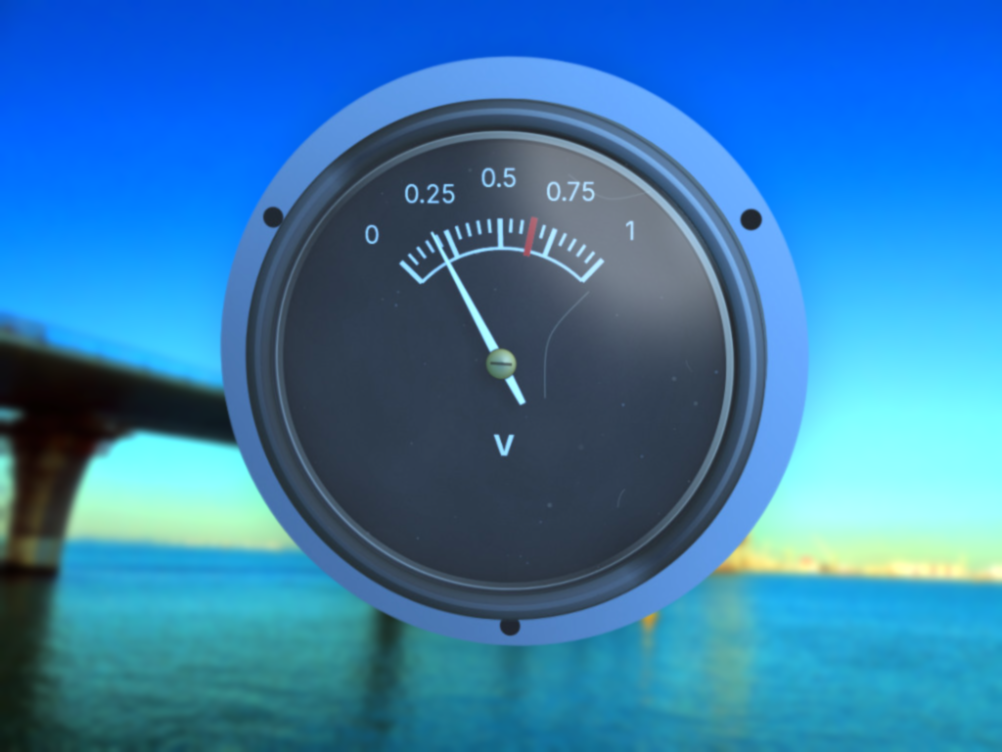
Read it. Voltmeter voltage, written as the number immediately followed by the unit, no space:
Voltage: 0.2V
